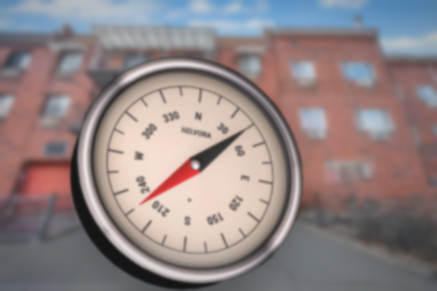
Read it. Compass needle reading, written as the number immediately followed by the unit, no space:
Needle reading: 225°
